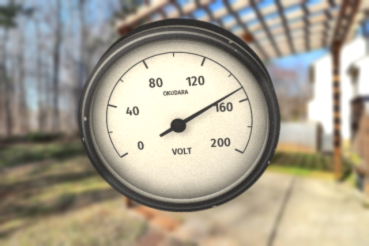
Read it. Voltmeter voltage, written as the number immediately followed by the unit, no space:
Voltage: 150V
